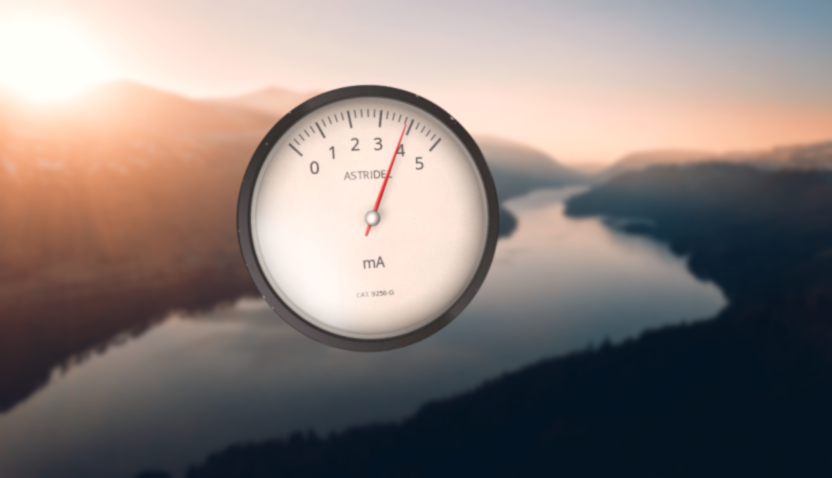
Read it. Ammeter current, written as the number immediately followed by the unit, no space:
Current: 3.8mA
